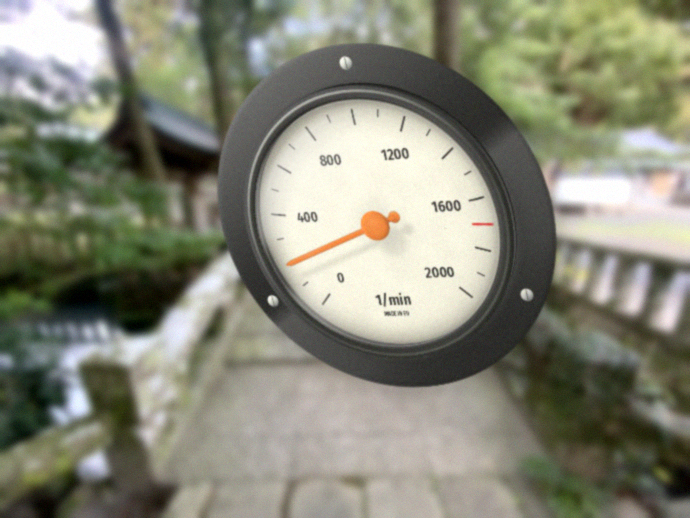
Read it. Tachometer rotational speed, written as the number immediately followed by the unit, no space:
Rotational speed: 200rpm
